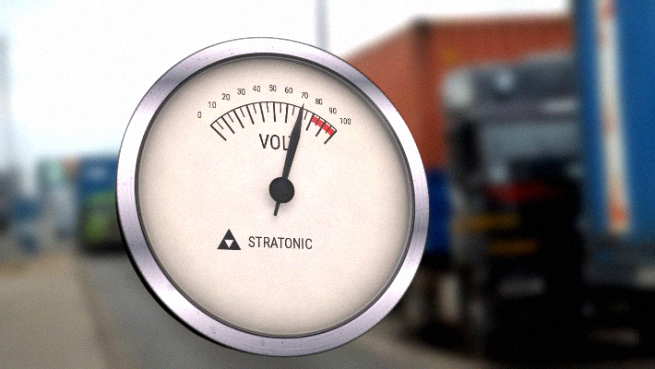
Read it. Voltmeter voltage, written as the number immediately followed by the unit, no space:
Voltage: 70V
